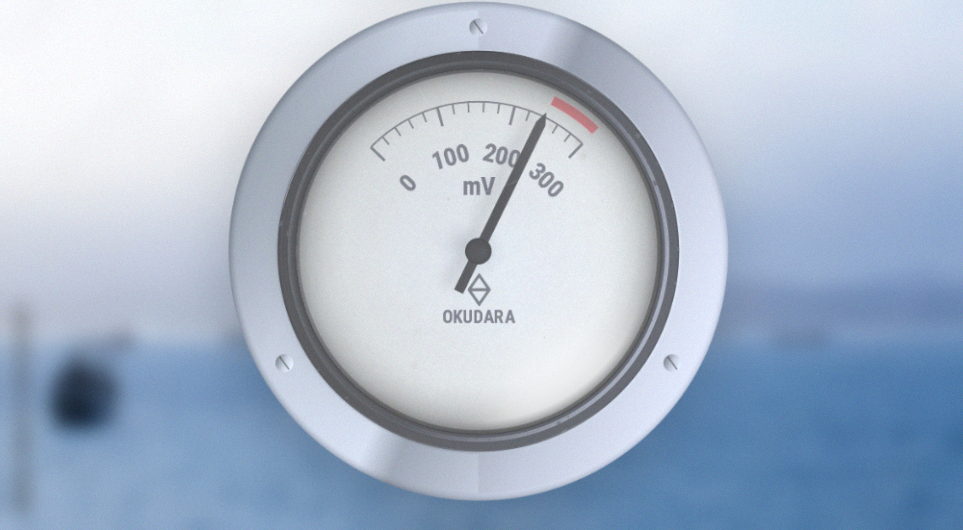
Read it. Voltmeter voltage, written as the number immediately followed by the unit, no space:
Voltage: 240mV
